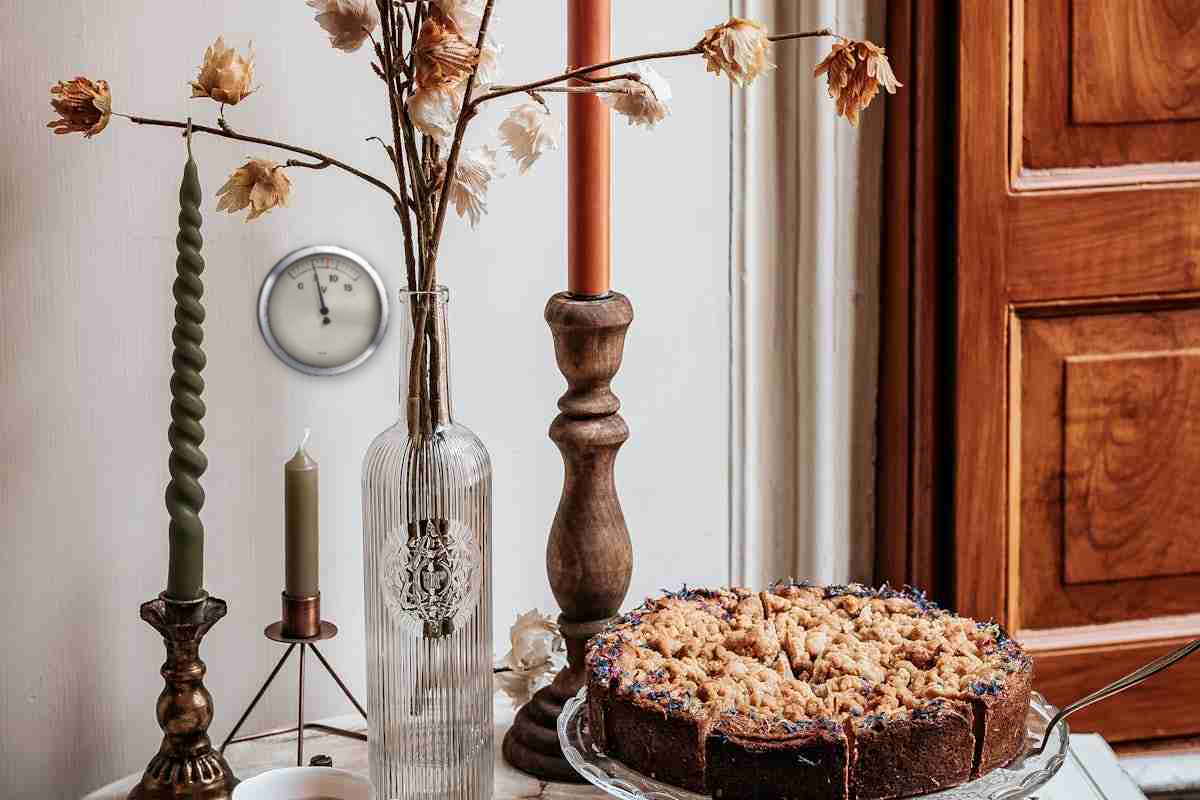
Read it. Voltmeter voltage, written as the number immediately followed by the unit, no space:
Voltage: 5V
